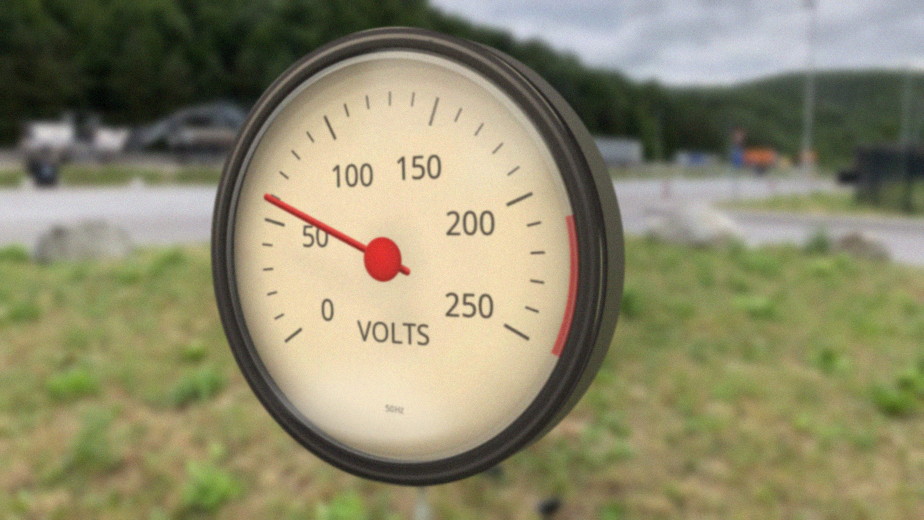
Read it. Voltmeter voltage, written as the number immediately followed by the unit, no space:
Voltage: 60V
